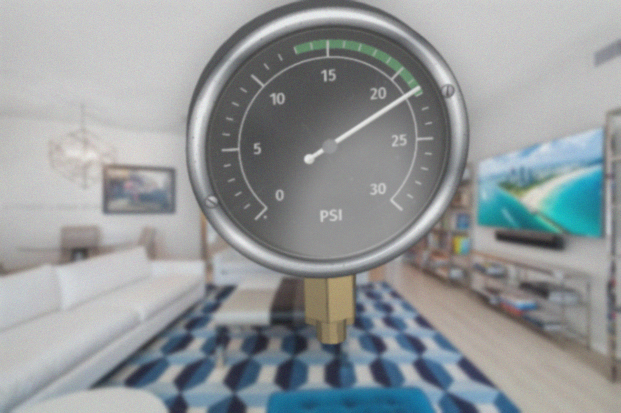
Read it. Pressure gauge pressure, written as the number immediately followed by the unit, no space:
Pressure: 21.5psi
